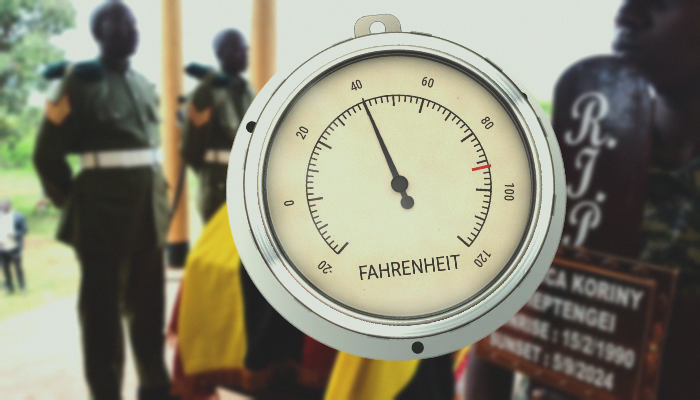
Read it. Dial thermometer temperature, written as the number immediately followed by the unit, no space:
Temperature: 40°F
